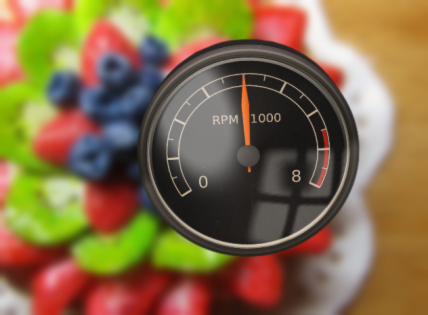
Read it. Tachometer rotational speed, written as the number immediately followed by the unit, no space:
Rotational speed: 4000rpm
